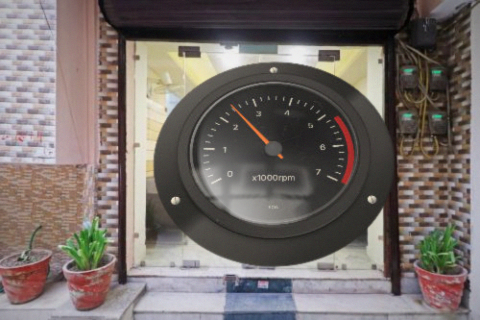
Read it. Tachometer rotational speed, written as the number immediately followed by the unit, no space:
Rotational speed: 2400rpm
